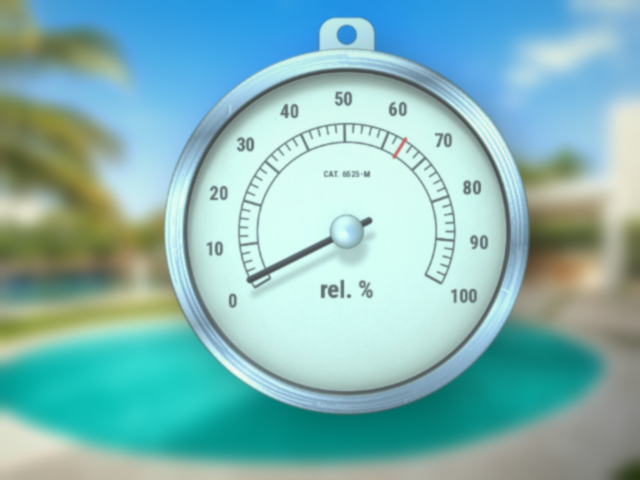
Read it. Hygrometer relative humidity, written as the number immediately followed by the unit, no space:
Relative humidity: 2%
